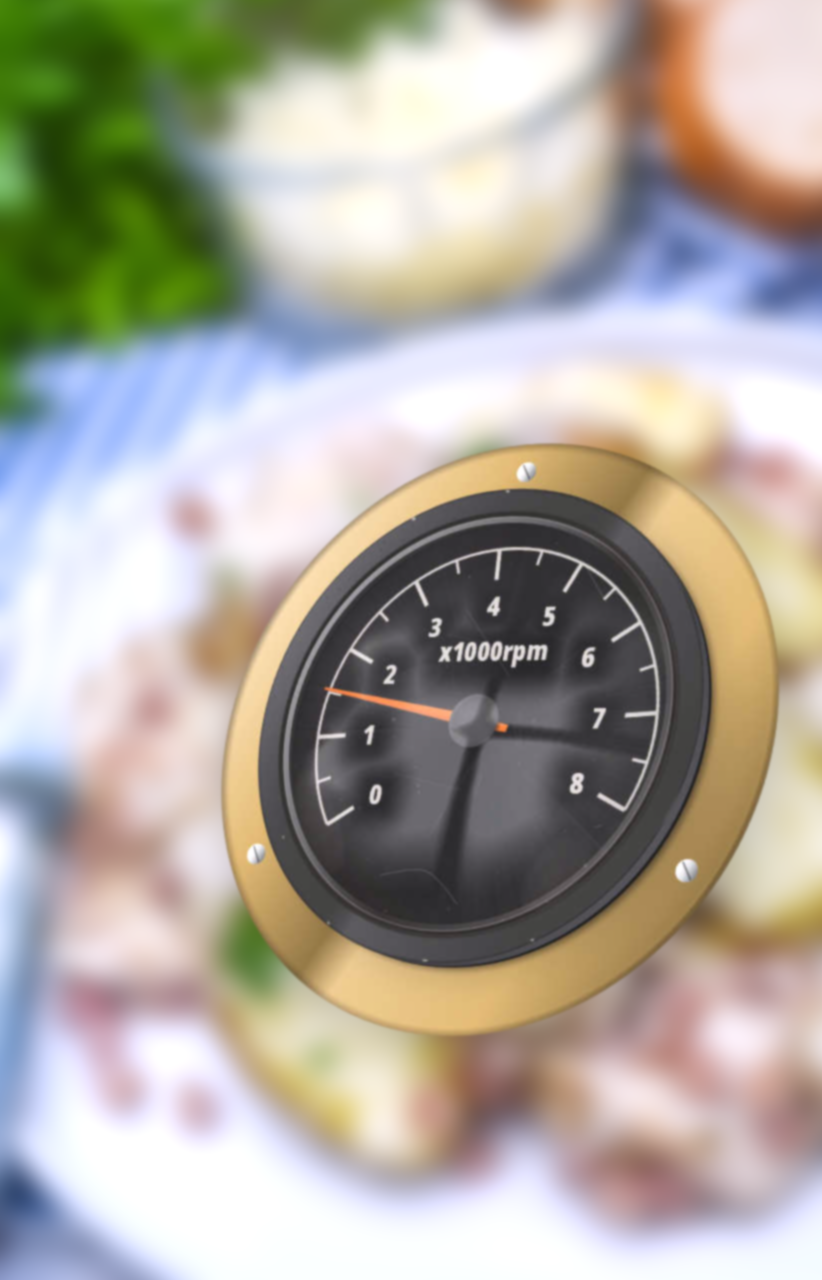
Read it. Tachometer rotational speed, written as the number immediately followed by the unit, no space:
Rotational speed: 1500rpm
